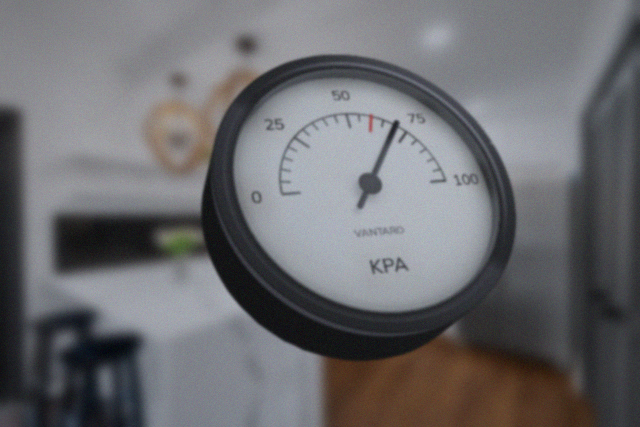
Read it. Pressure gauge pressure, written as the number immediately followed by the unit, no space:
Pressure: 70kPa
